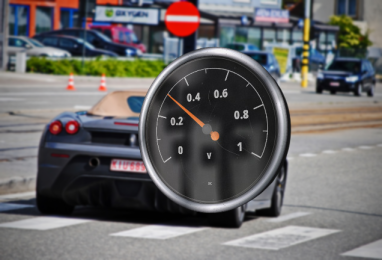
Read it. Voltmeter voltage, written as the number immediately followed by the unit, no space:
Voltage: 0.3V
